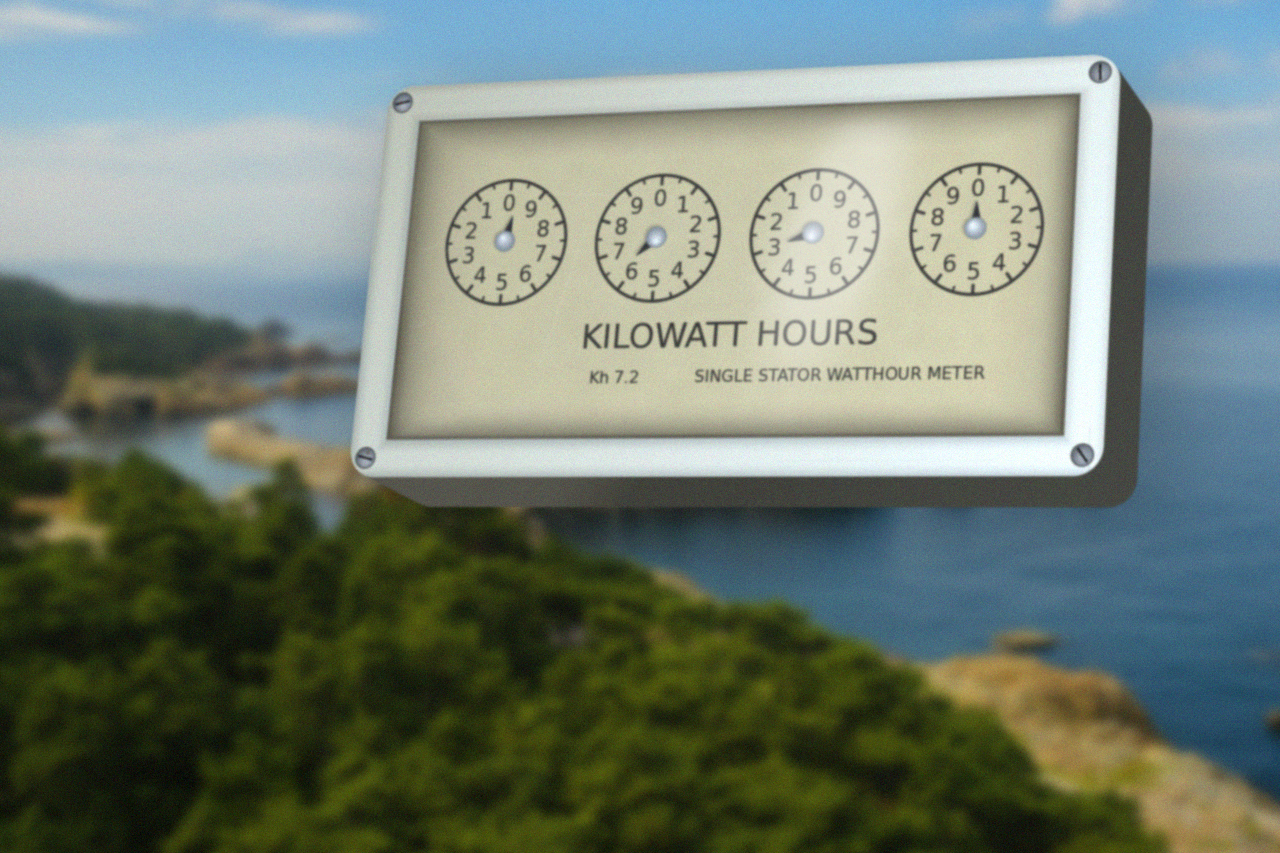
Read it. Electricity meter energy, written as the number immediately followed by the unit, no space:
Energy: 9630kWh
